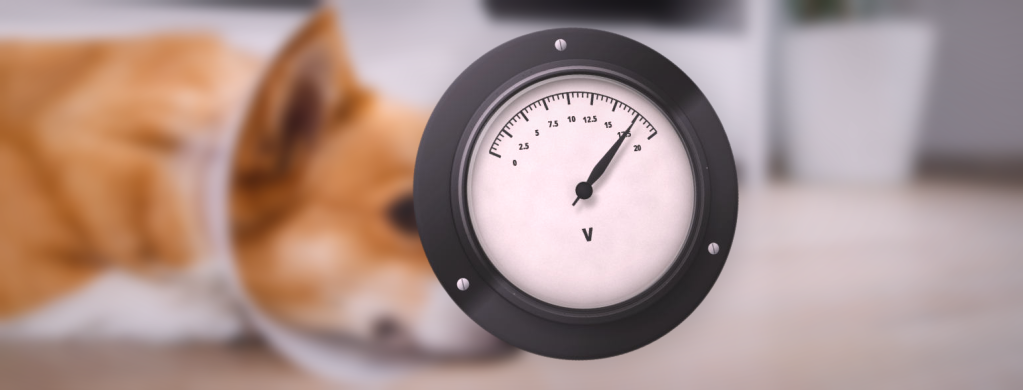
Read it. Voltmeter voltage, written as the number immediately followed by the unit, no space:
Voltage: 17.5V
